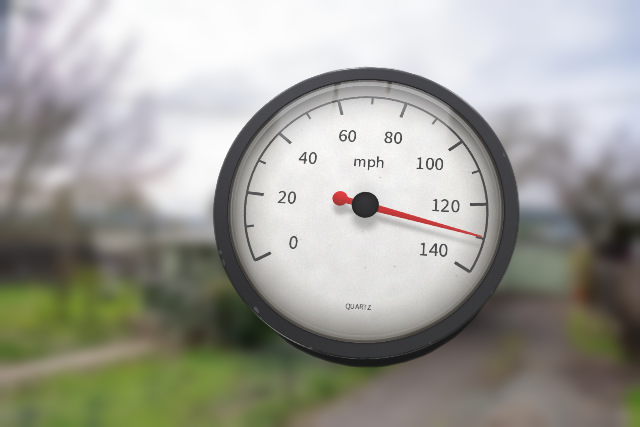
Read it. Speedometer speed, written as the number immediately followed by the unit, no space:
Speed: 130mph
